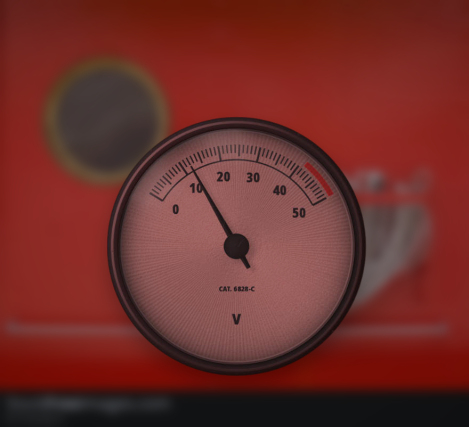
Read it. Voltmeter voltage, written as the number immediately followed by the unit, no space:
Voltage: 12V
